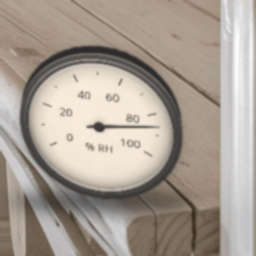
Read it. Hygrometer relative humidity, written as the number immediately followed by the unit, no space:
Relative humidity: 85%
